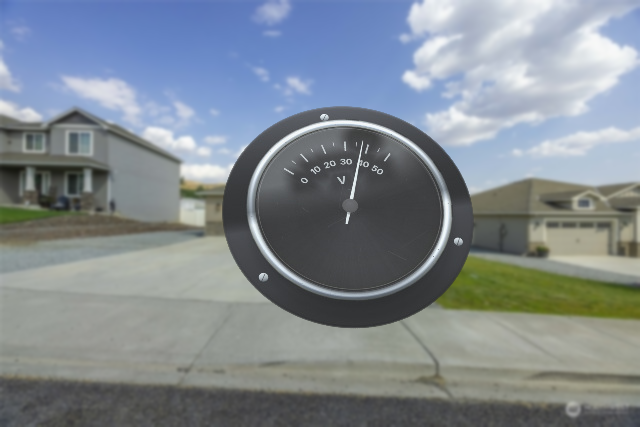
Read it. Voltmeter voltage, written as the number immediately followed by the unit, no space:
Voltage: 37.5V
